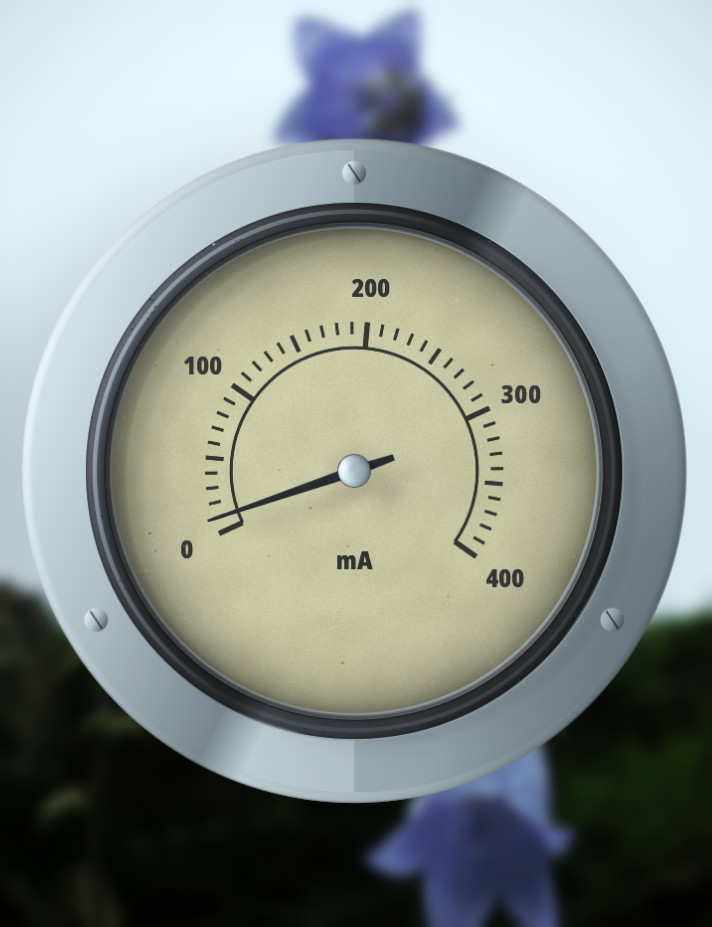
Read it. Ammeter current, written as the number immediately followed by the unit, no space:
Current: 10mA
